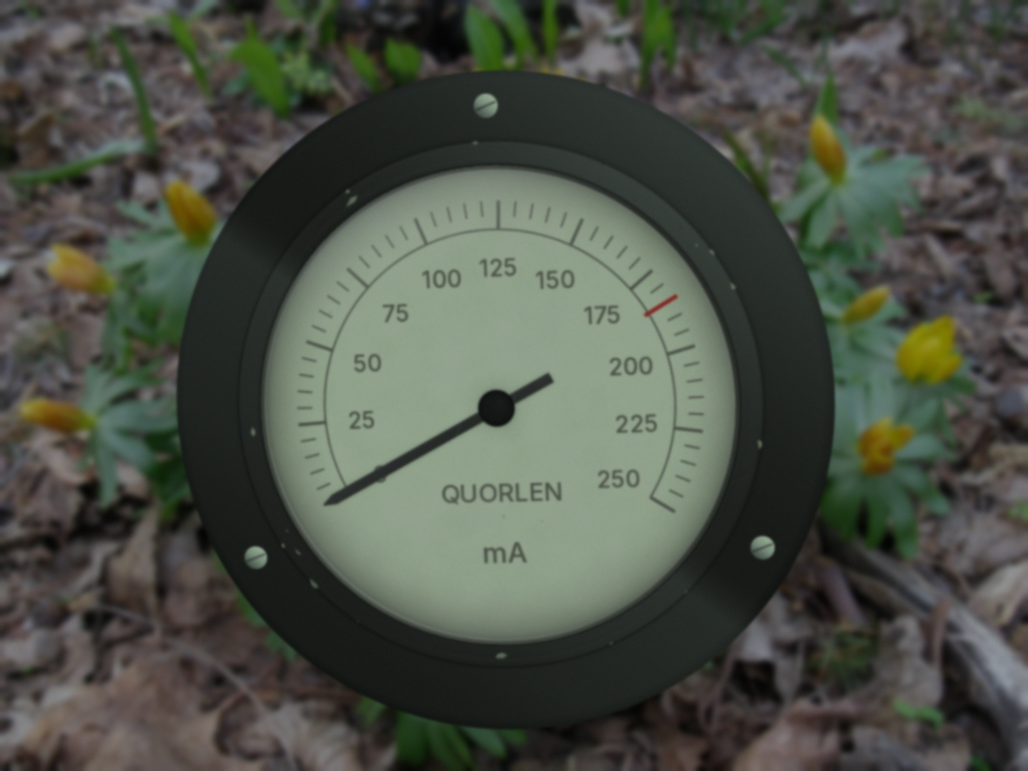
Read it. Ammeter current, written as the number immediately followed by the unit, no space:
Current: 0mA
